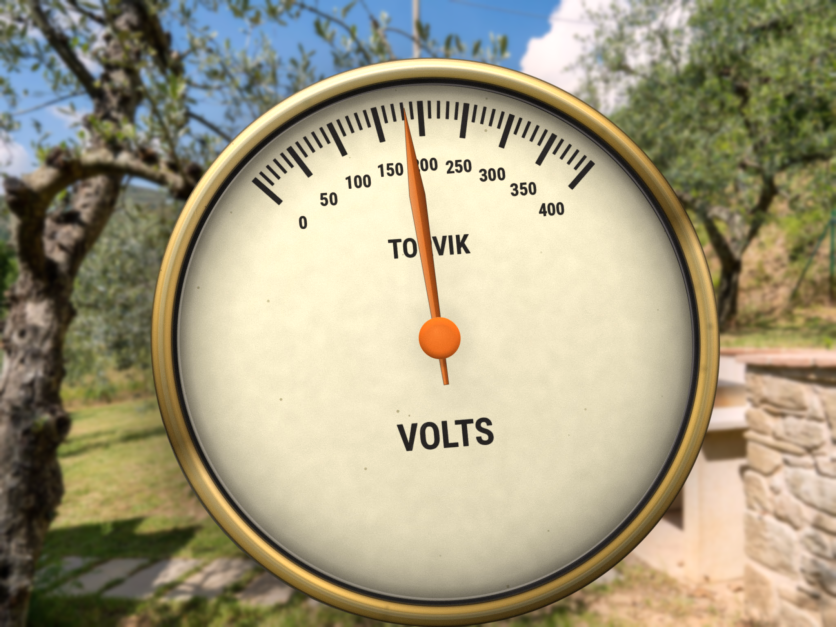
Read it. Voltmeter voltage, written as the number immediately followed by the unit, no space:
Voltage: 180V
